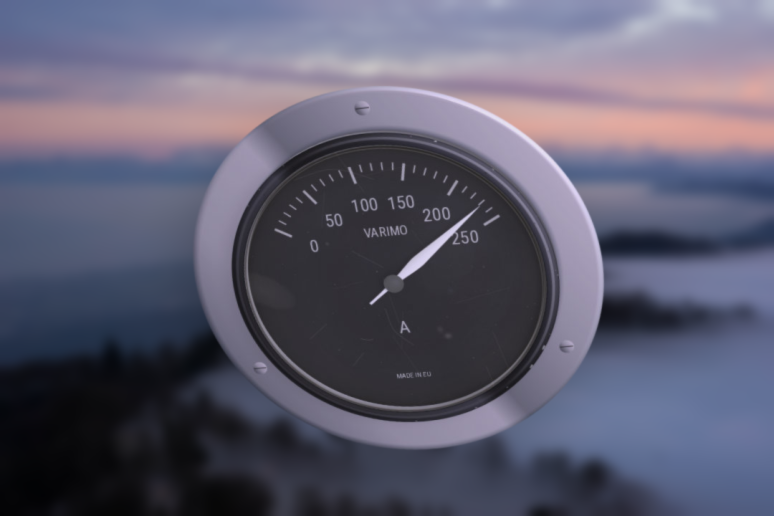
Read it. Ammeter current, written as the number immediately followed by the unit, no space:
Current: 230A
